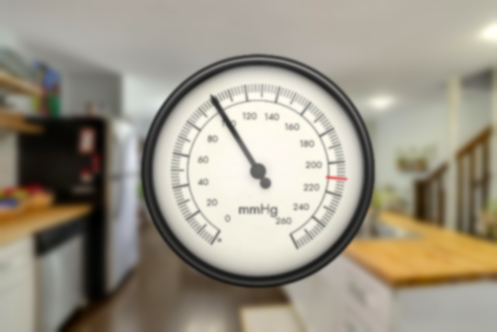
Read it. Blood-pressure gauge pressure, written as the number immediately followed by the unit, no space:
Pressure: 100mmHg
